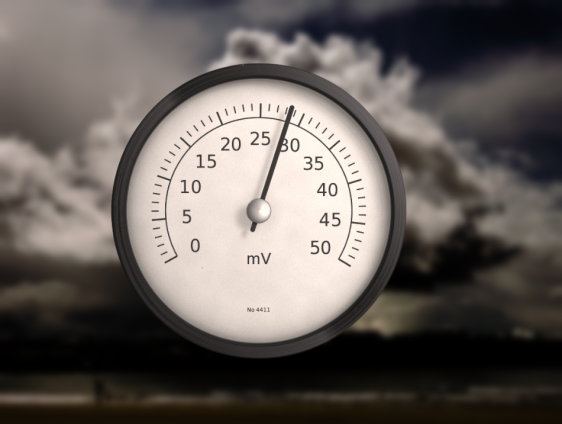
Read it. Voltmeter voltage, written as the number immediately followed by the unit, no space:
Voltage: 28.5mV
